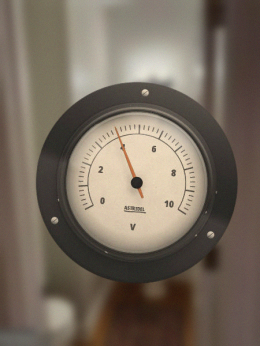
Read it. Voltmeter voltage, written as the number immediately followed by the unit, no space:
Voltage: 4V
